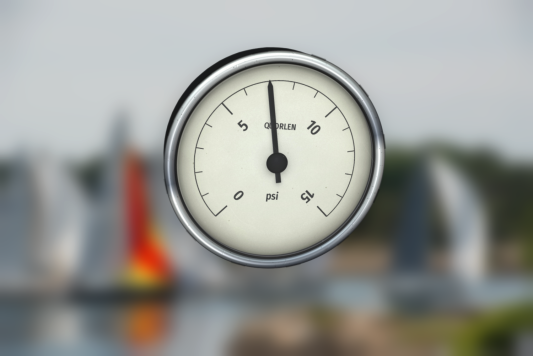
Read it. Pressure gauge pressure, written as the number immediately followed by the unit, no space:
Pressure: 7psi
